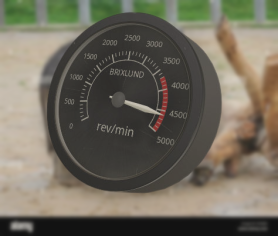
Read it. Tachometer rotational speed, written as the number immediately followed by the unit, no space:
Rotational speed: 4600rpm
